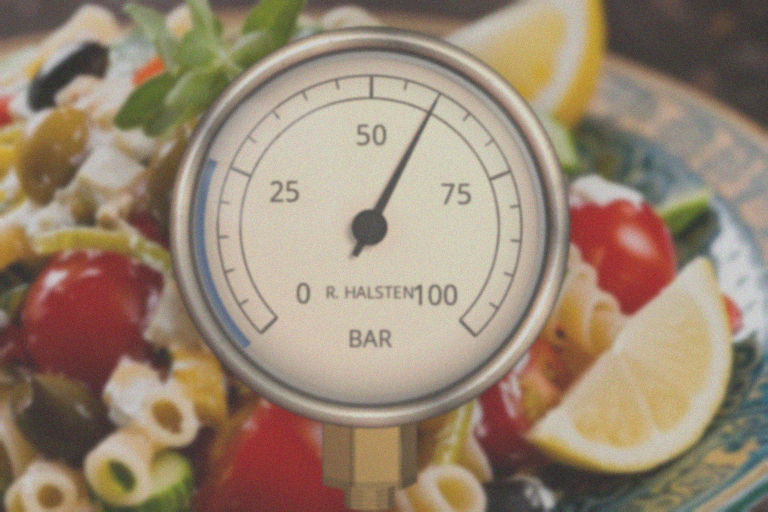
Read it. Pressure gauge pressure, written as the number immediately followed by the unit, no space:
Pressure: 60bar
